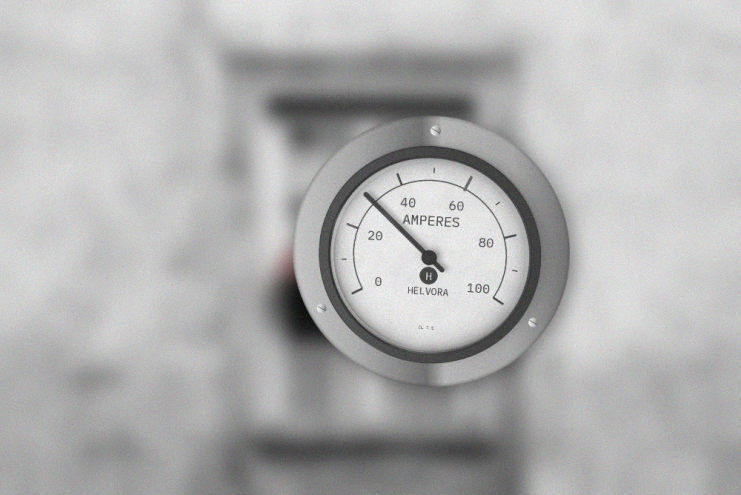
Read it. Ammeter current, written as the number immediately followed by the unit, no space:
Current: 30A
